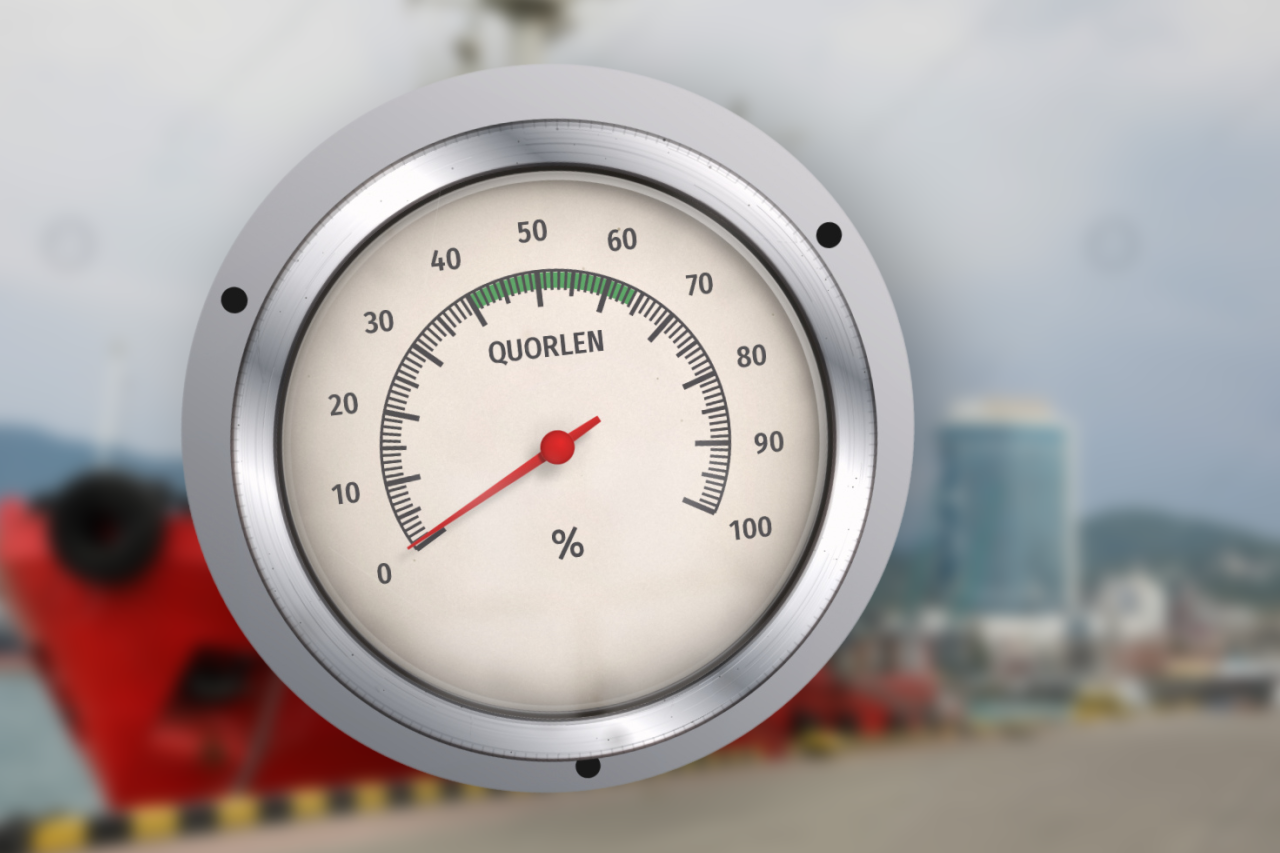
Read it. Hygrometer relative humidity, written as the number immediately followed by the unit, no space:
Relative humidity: 1%
